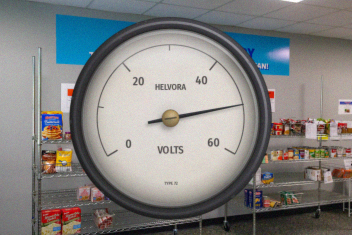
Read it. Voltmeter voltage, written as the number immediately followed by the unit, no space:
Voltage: 50V
